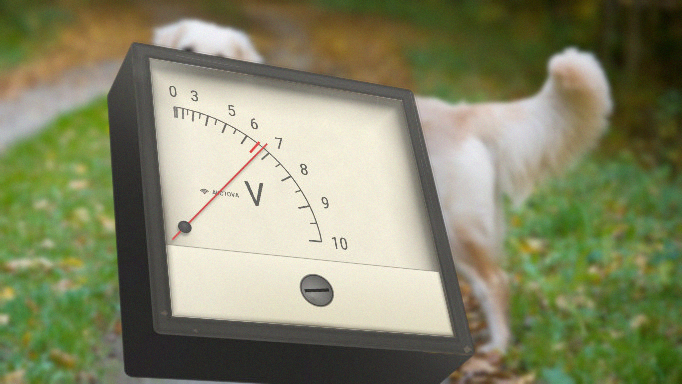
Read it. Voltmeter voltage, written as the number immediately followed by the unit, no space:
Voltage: 6.75V
